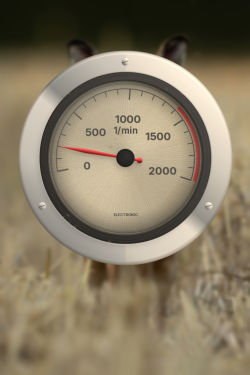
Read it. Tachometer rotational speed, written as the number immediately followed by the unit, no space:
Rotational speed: 200rpm
